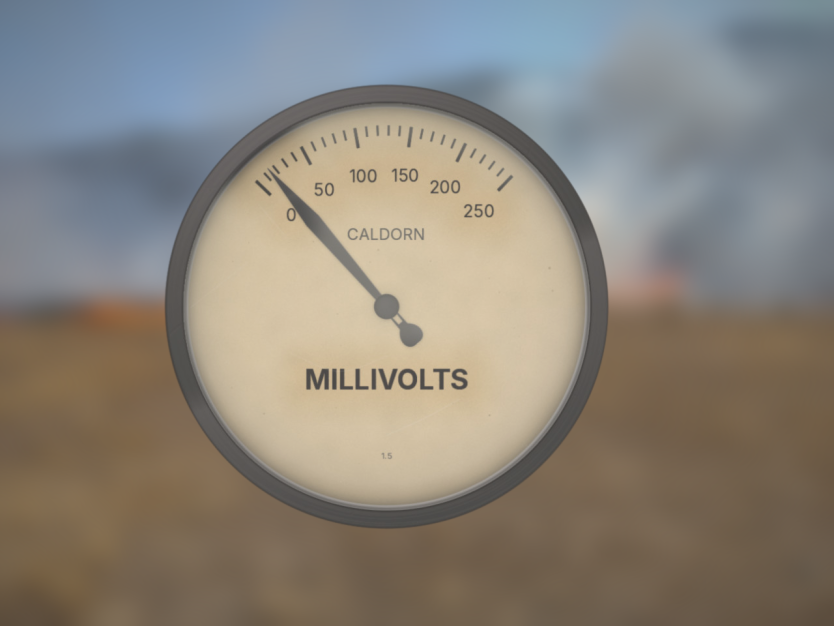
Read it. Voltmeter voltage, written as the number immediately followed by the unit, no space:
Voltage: 15mV
